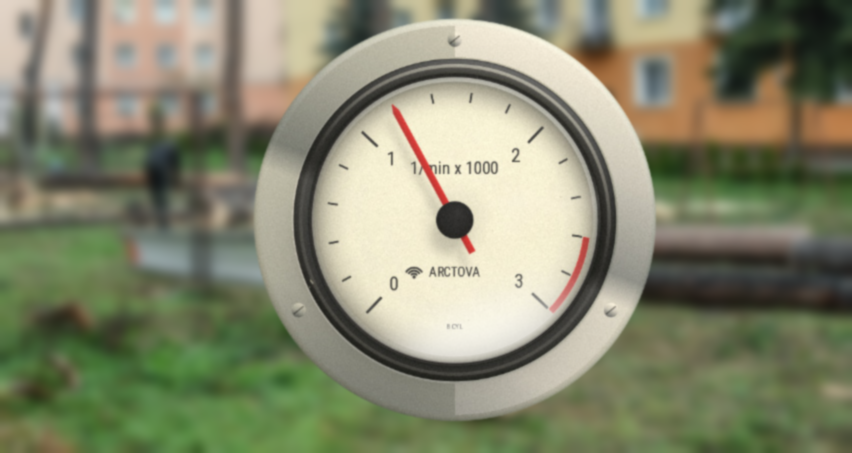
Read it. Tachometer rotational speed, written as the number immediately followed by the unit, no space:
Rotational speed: 1200rpm
